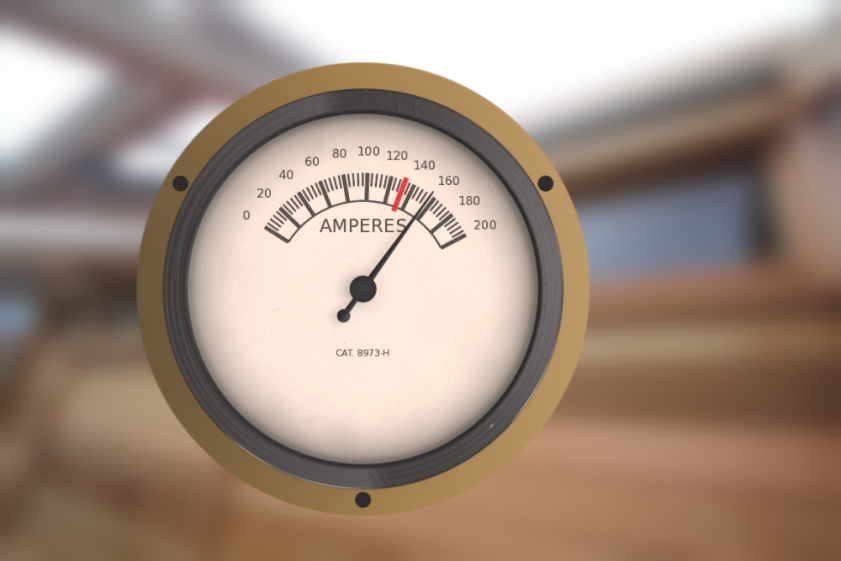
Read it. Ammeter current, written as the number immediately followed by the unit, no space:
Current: 156A
